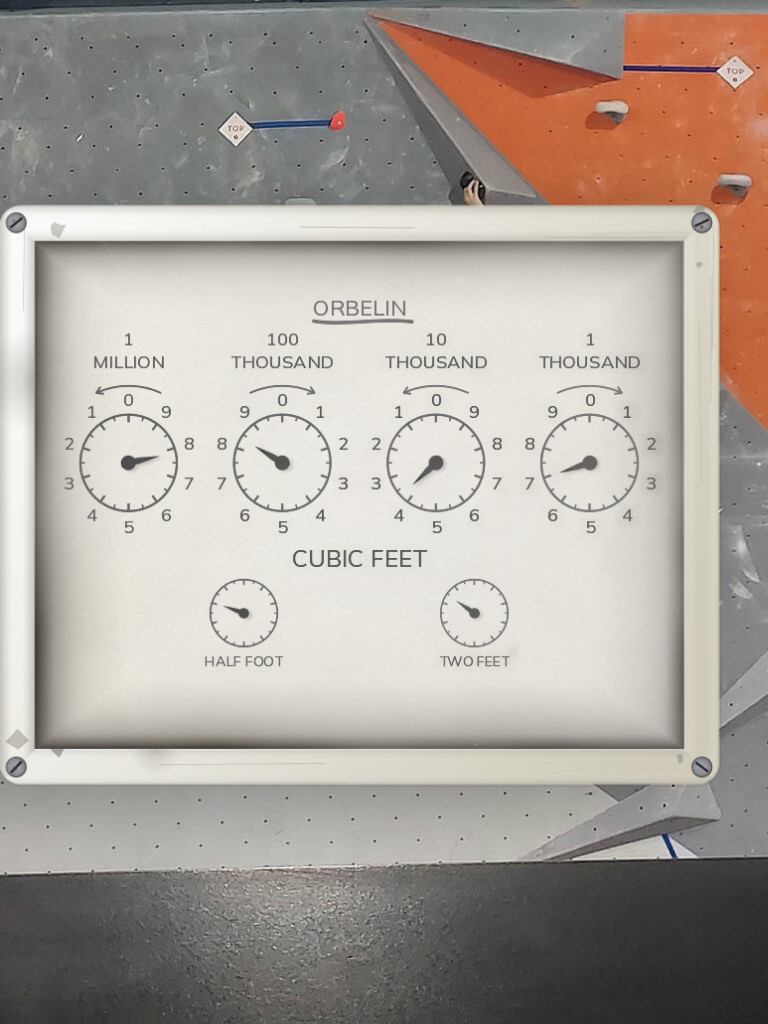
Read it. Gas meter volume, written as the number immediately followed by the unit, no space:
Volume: 783700ft³
